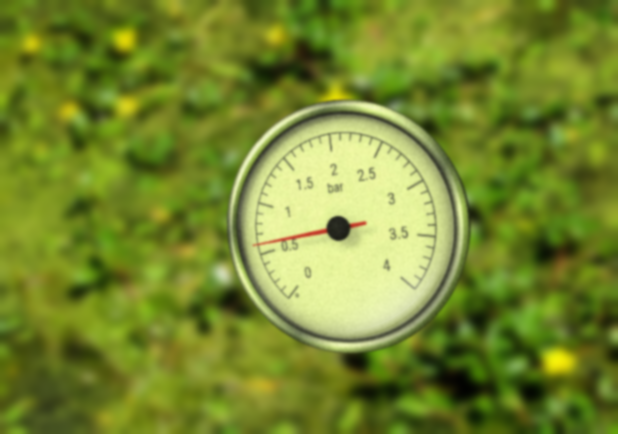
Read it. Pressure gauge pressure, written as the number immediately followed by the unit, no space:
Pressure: 0.6bar
